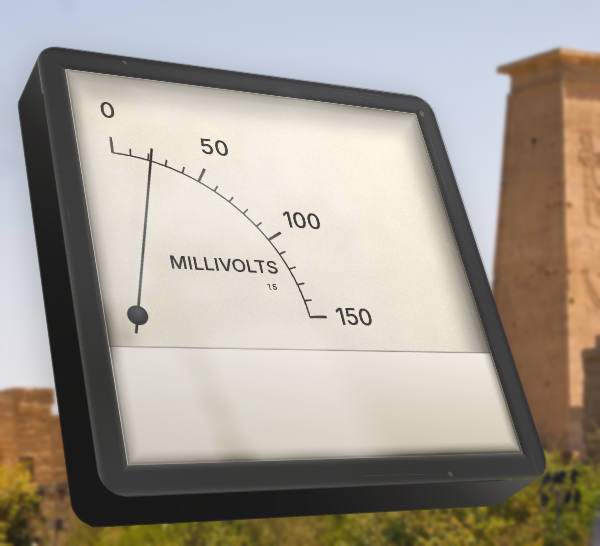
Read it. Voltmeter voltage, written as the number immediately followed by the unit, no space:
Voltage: 20mV
